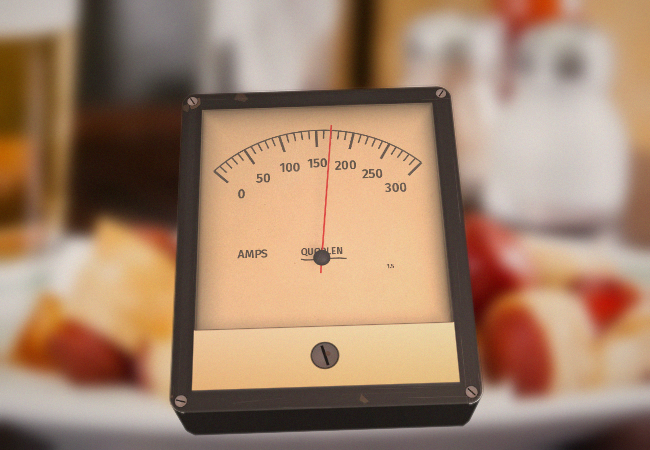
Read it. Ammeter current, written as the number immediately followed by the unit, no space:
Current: 170A
